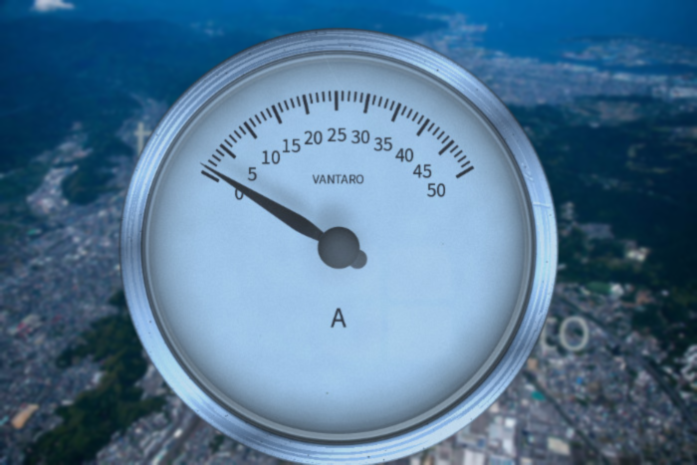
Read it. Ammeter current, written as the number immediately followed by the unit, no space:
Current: 1A
